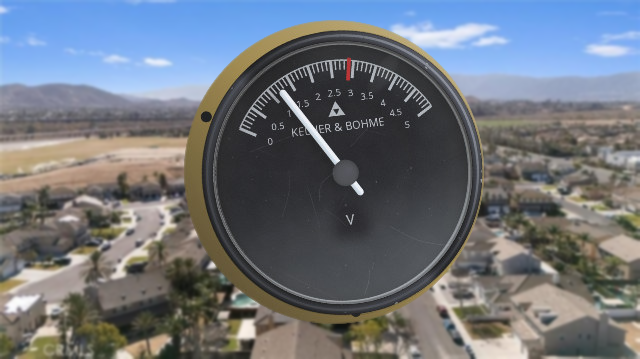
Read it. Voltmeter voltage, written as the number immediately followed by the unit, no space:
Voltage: 1.2V
